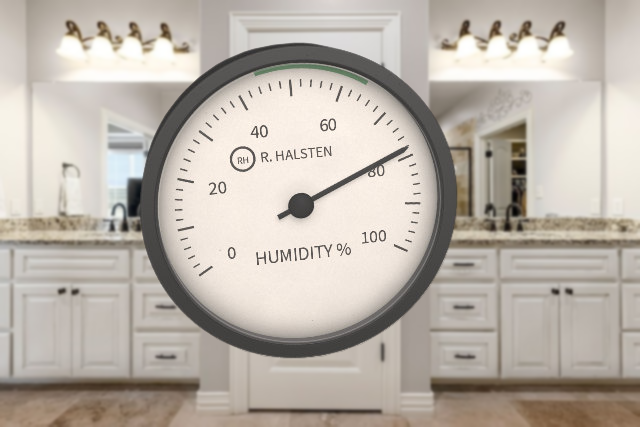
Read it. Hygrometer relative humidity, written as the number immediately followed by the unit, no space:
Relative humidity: 78%
